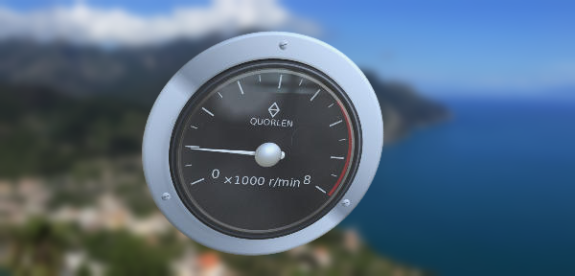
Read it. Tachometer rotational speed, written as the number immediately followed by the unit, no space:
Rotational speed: 1000rpm
